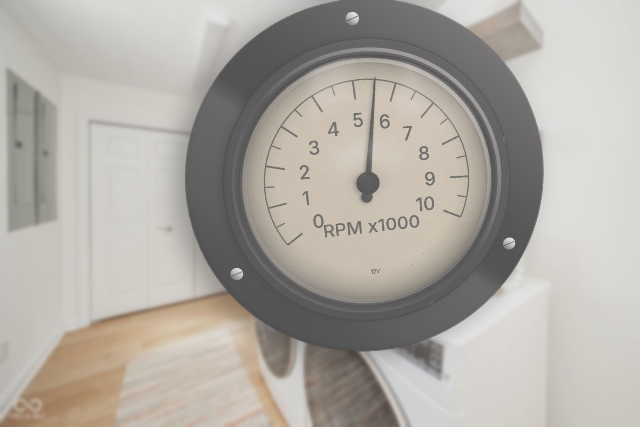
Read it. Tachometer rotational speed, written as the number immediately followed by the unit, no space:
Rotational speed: 5500rpm
